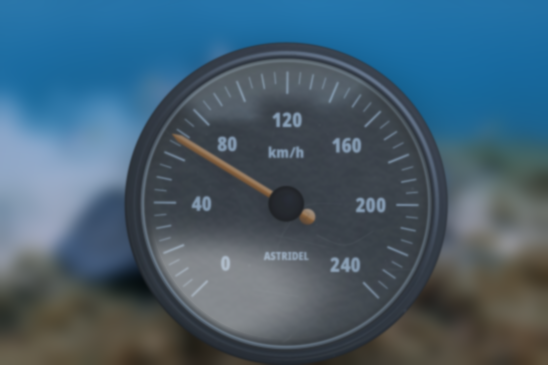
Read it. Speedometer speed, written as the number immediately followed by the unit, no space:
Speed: 67.5km/h
